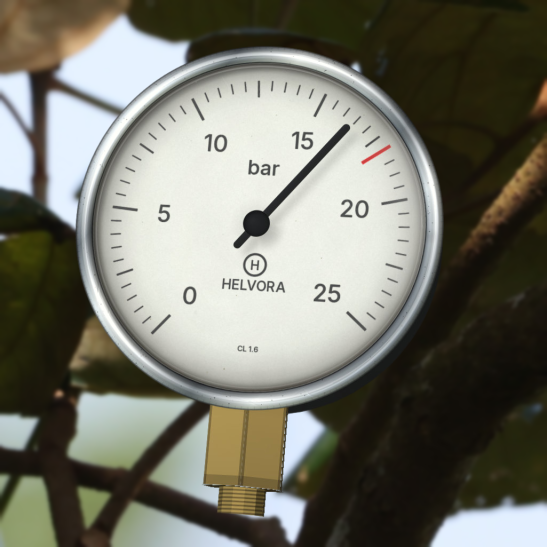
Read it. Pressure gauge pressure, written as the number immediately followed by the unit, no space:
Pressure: 16.5bar
